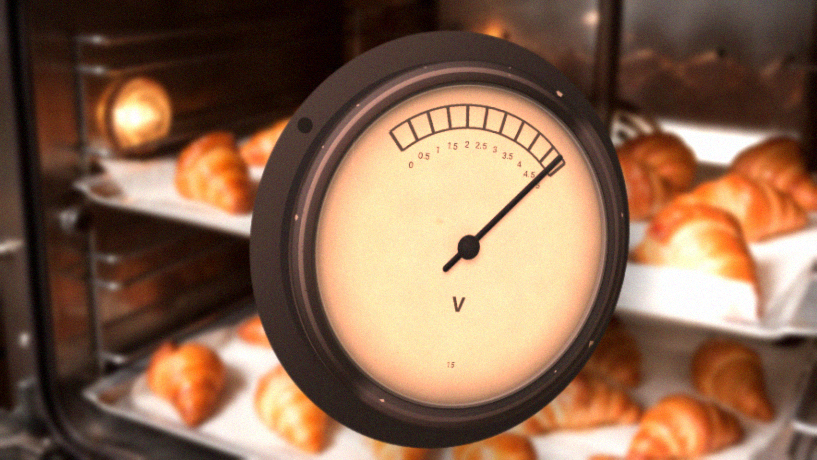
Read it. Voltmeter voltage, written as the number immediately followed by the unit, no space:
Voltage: 4.75V
